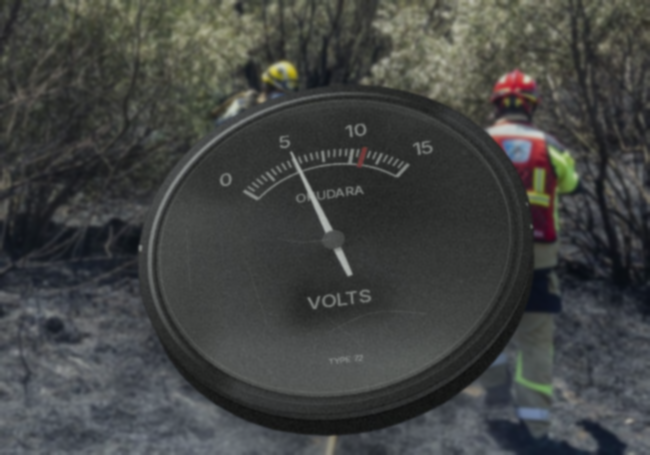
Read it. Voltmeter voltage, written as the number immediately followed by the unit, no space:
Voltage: 5V
